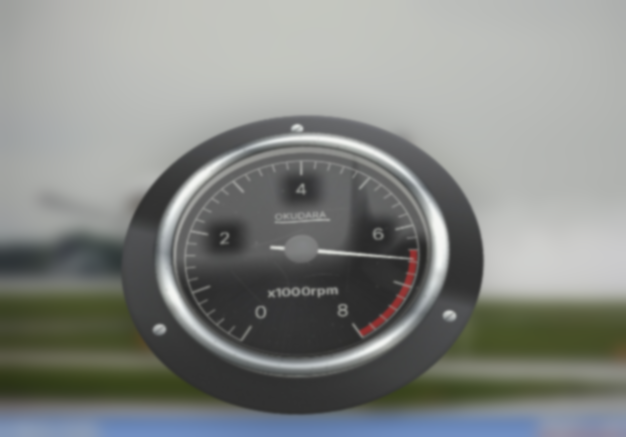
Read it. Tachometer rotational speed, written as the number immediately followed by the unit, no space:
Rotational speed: 6600rpm
